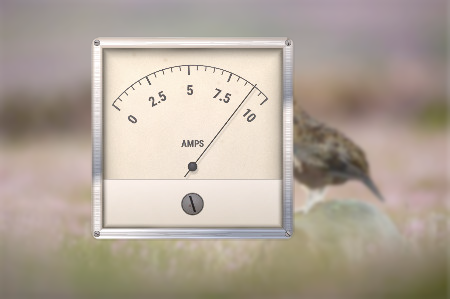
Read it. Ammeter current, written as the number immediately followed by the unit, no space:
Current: 9A
